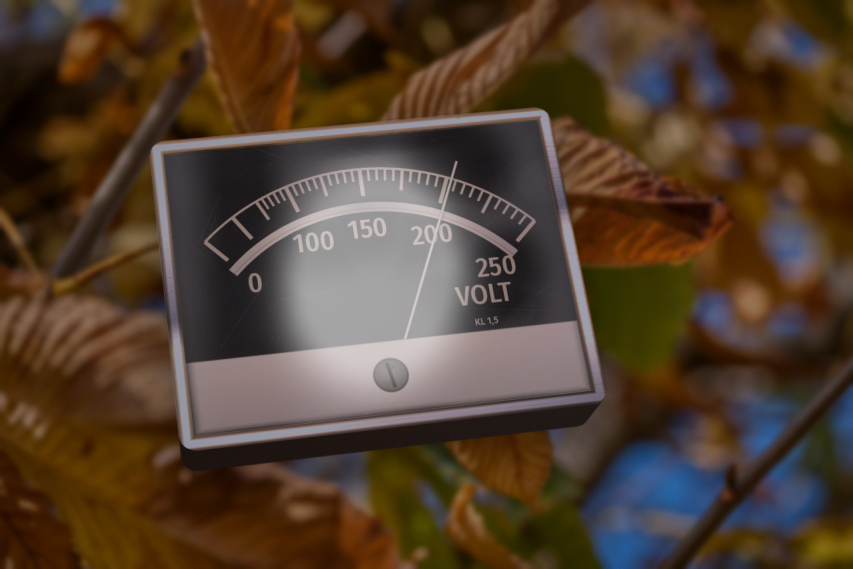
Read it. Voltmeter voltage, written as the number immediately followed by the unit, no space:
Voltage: 202.5V
